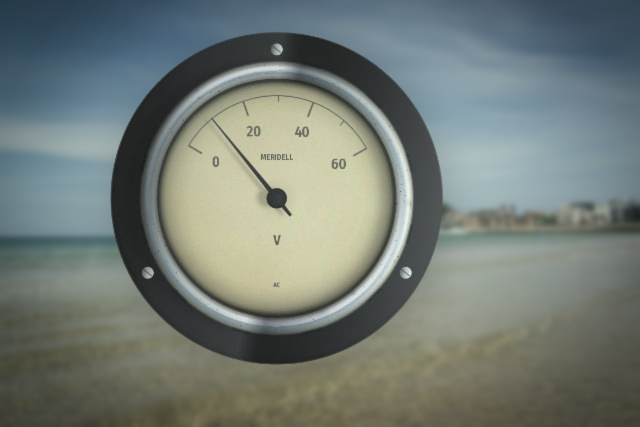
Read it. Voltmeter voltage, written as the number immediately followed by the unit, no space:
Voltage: 10V
